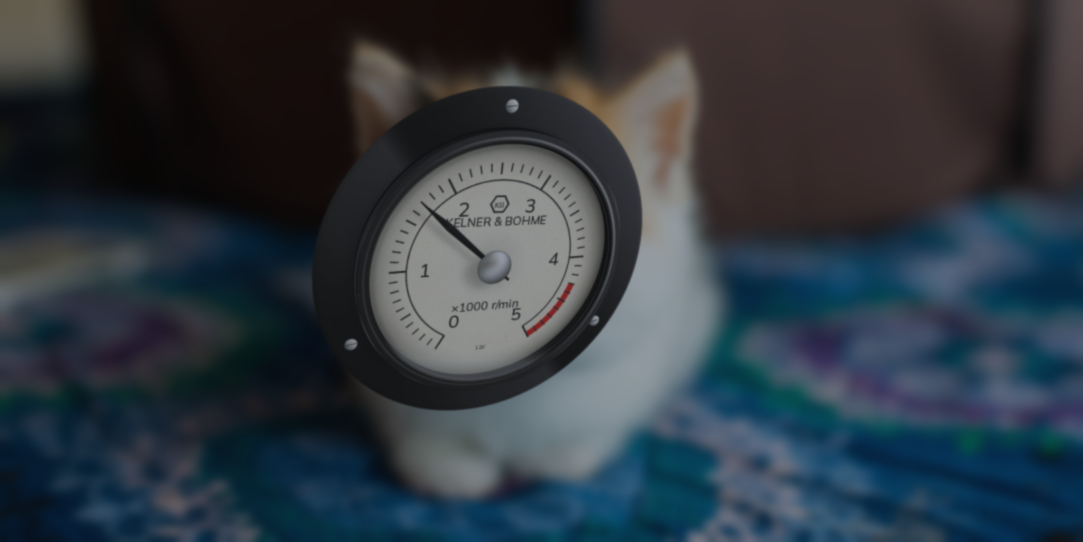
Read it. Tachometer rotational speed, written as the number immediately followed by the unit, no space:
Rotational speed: 1700rpm
